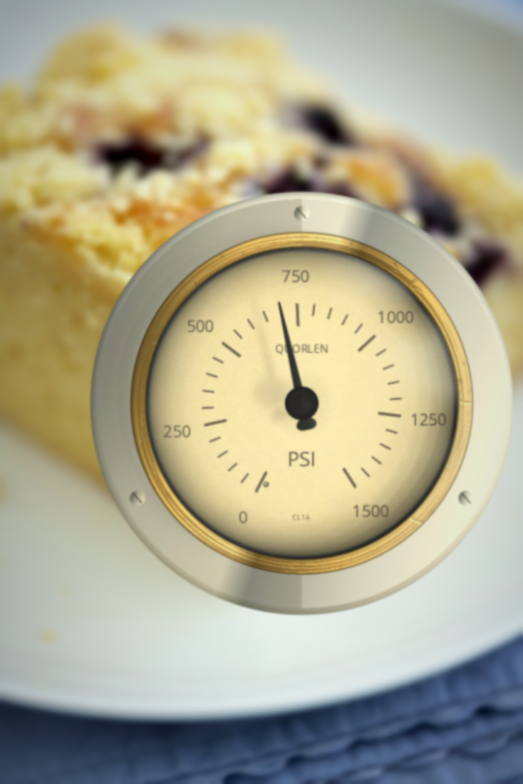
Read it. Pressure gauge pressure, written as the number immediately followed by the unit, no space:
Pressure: 700psi
